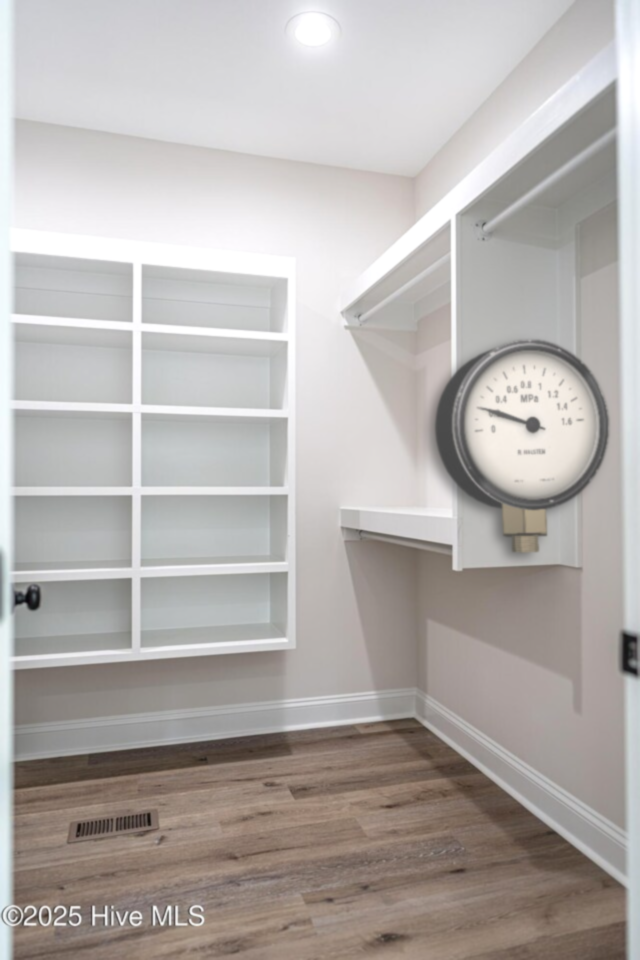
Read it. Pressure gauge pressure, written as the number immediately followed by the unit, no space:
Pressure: 0.2MPa
